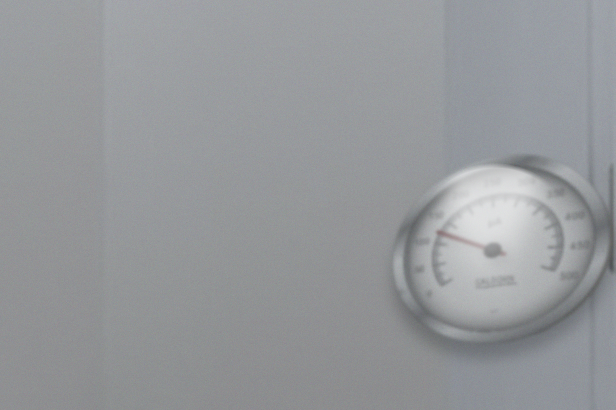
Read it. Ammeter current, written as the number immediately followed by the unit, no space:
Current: 125µA
